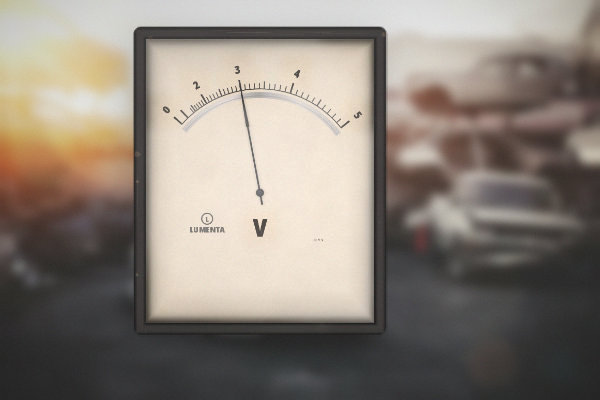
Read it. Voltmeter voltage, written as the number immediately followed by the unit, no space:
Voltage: 3V
